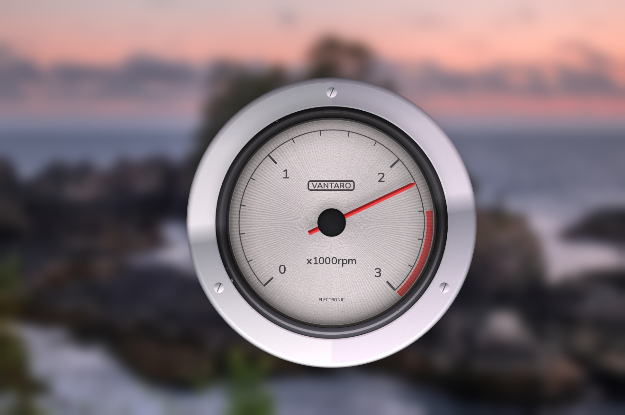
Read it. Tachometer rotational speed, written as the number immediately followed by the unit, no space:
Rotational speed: 2200rpm
